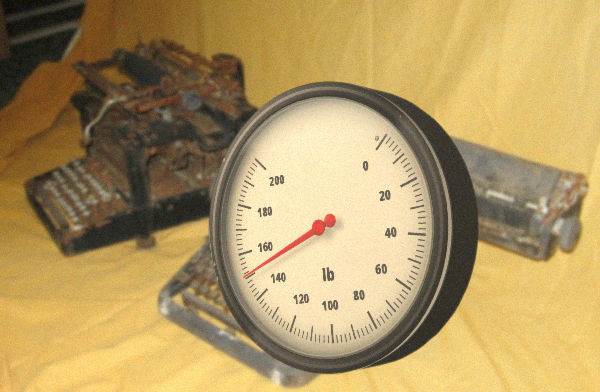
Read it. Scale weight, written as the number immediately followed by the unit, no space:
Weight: 150lb
